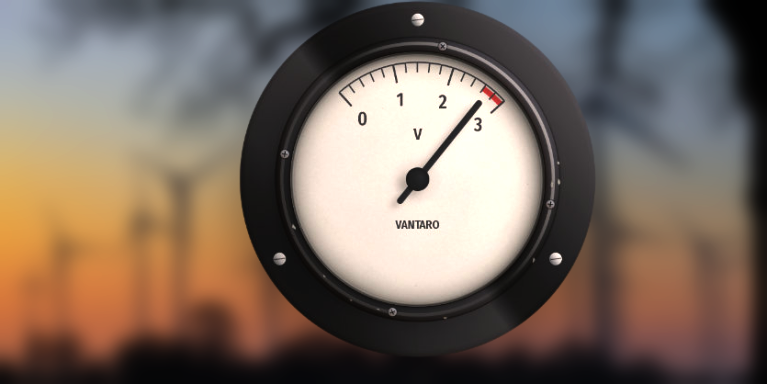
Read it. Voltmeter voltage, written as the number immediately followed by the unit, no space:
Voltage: 2.7V
